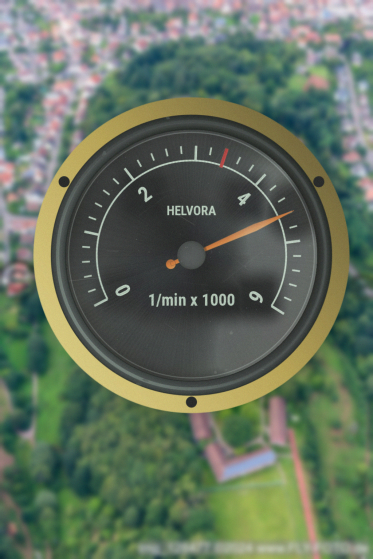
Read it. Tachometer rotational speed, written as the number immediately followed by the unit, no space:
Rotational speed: 4600rpm
